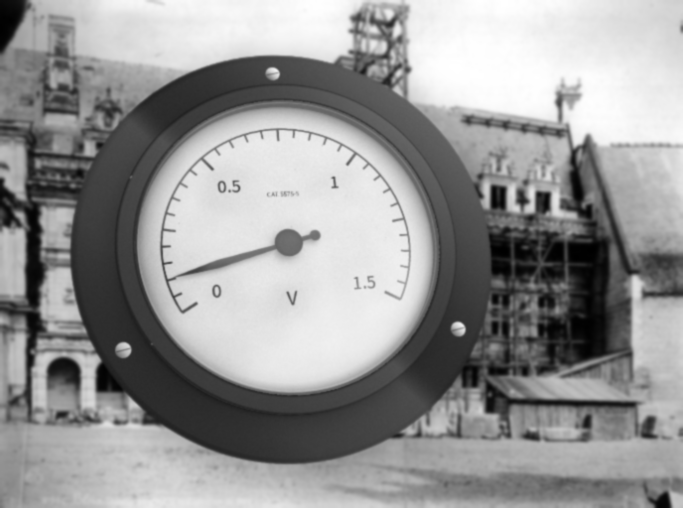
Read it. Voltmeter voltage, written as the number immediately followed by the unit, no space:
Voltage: 0.1V
